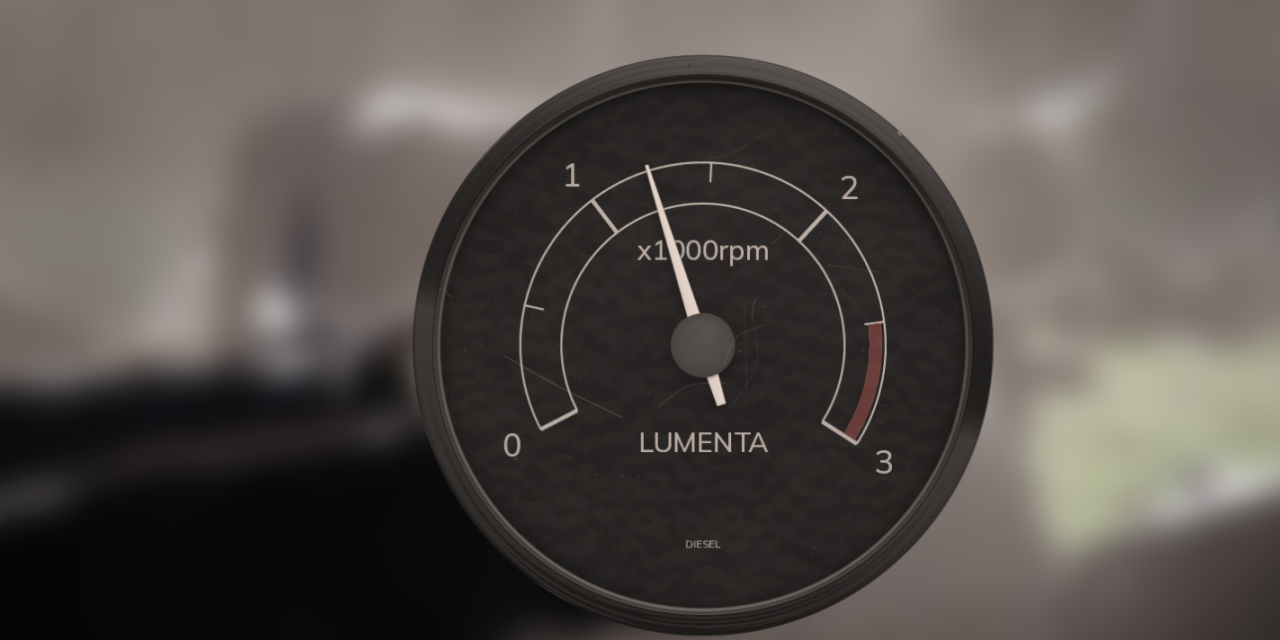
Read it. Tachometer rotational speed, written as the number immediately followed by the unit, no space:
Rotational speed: 1250rpm
